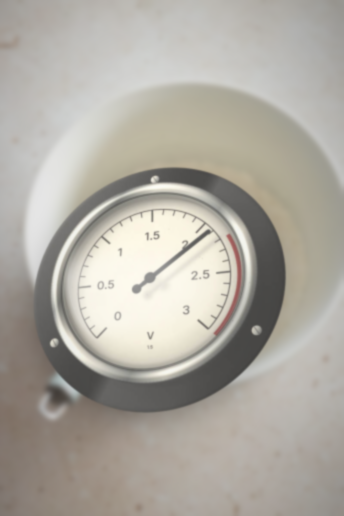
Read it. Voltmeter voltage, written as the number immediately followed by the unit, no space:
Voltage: 2.1V
